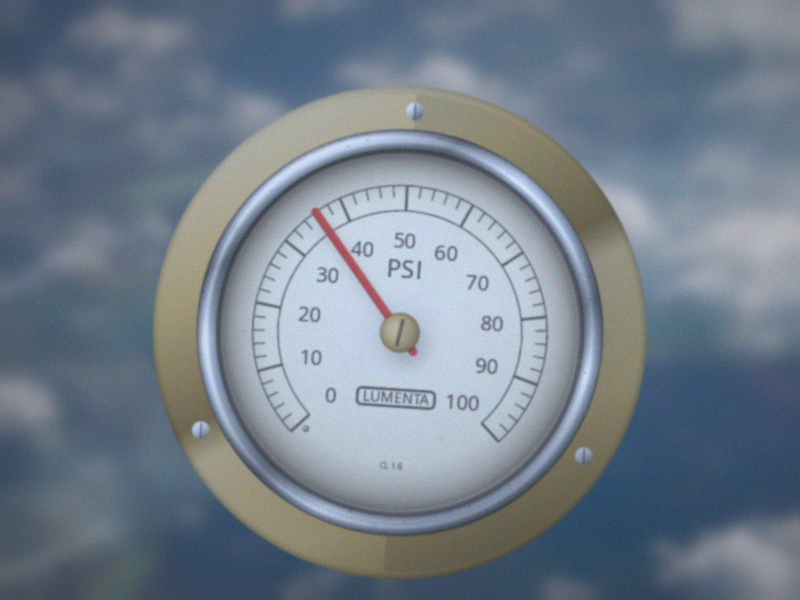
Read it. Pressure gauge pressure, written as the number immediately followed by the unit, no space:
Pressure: 36psi
